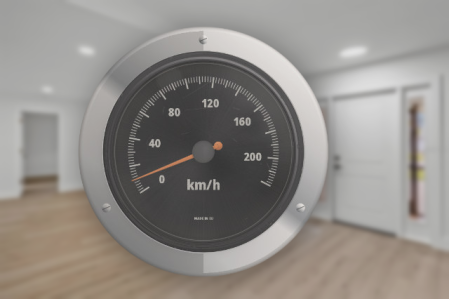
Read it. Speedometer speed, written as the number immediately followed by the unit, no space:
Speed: 10km/h
